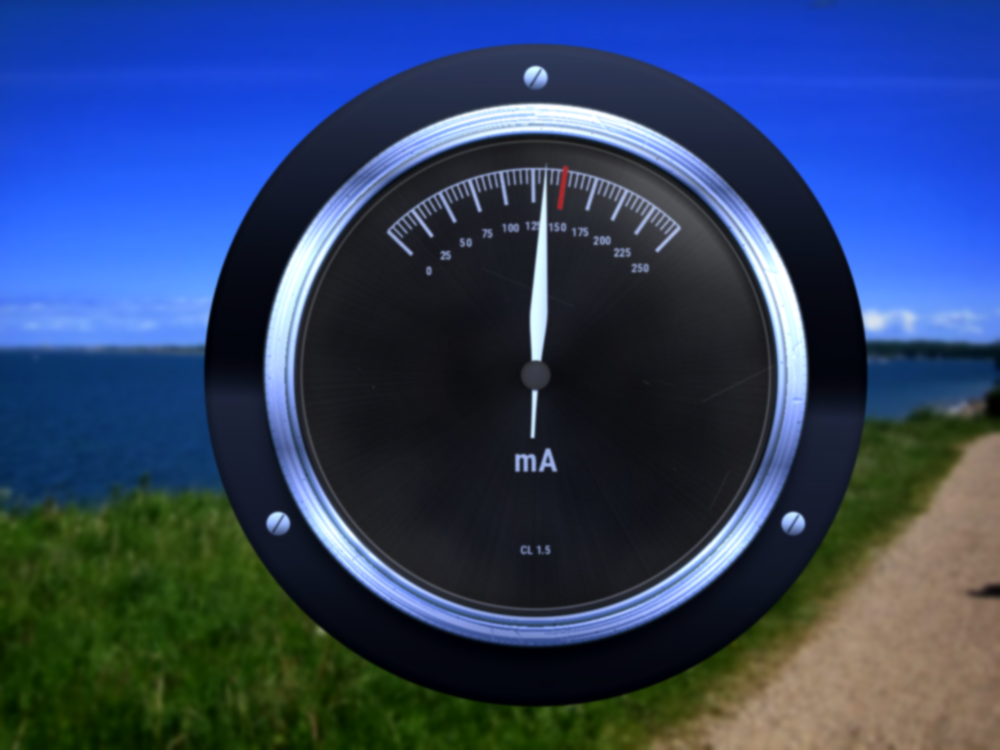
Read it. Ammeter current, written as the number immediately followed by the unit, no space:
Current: 135mA
